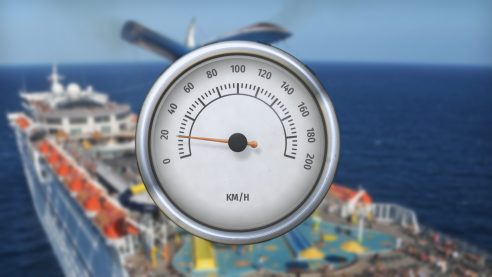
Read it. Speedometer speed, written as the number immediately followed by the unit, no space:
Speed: 20km/h
